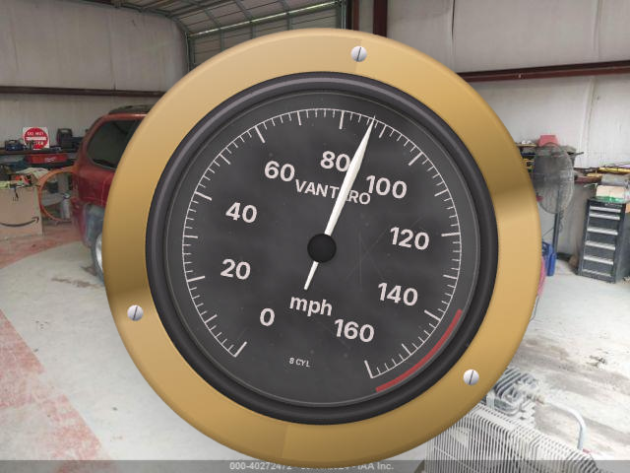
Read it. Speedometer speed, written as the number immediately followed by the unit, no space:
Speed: 87mph
